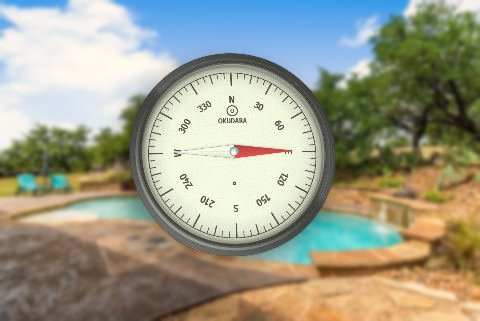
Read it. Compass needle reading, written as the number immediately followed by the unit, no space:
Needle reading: 90°
